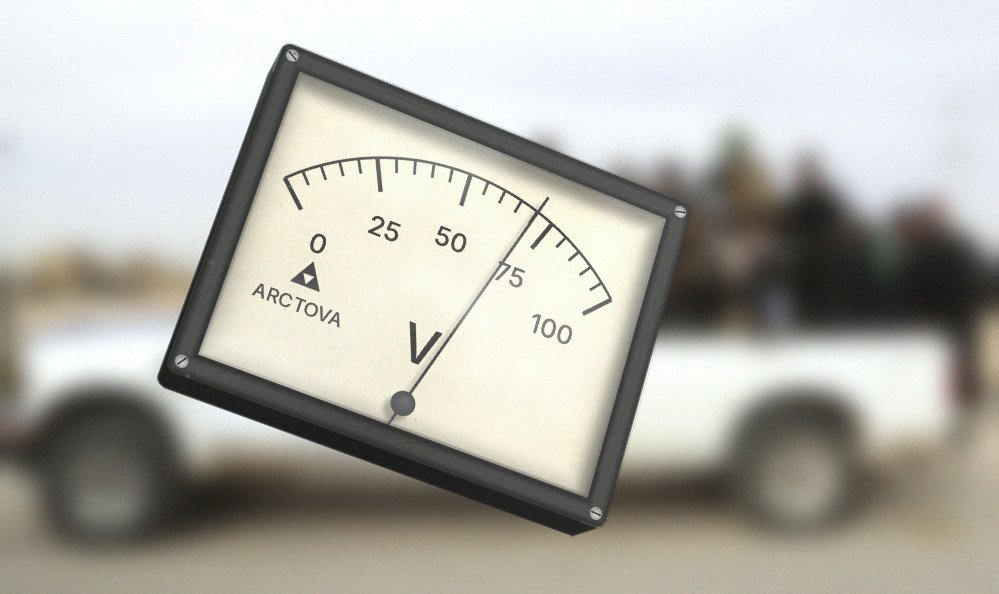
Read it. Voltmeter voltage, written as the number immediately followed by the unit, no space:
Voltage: 70V
